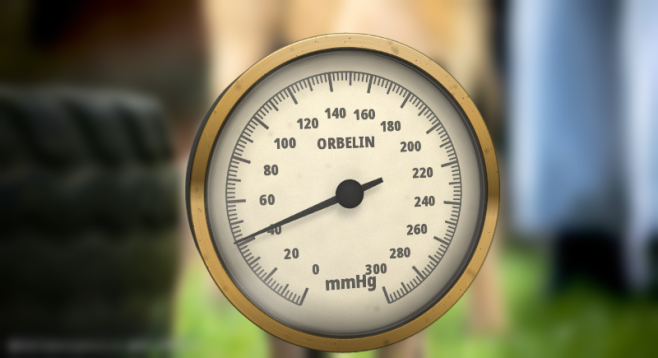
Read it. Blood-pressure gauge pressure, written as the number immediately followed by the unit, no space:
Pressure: 42mmHg
